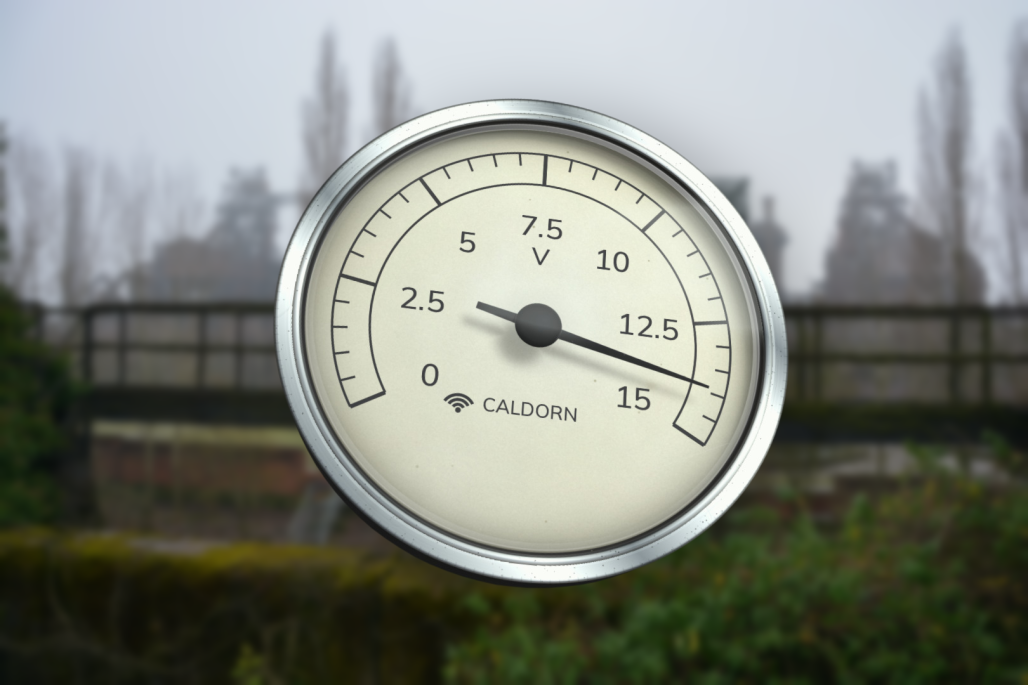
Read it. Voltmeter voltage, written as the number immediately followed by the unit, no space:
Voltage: 14V
